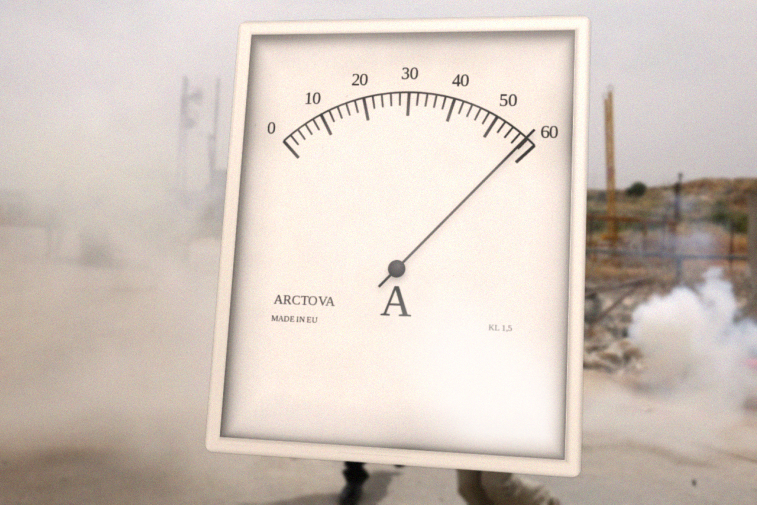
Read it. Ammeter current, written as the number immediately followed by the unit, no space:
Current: 58A
